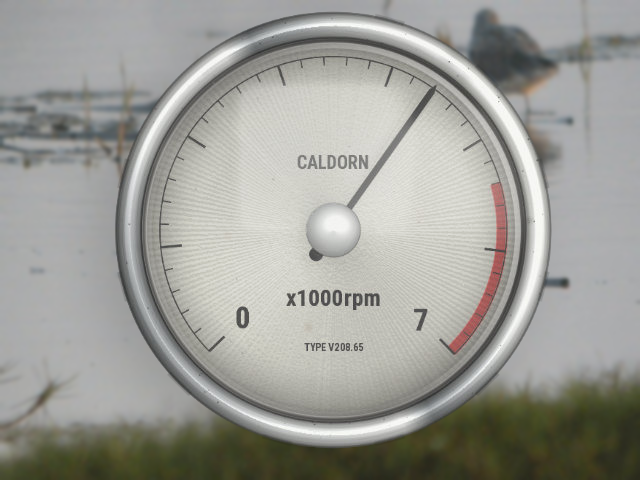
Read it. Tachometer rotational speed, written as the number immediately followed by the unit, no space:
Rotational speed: 4400rpm
